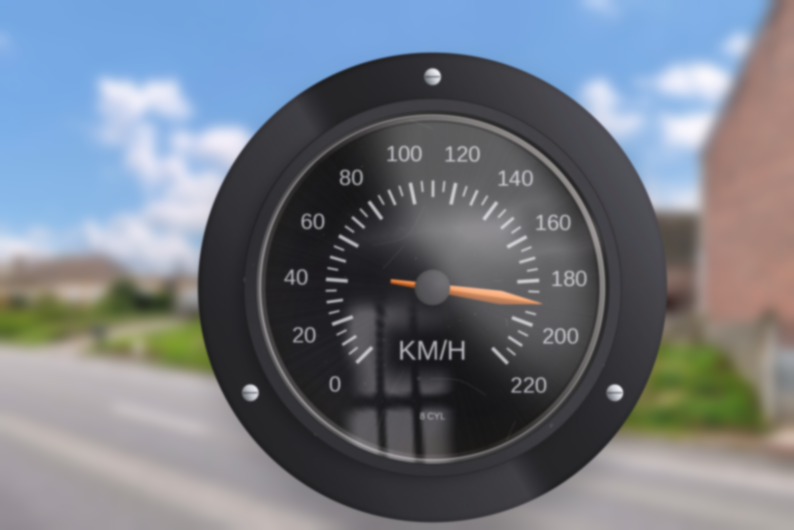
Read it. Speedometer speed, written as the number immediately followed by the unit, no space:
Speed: 190km/h
